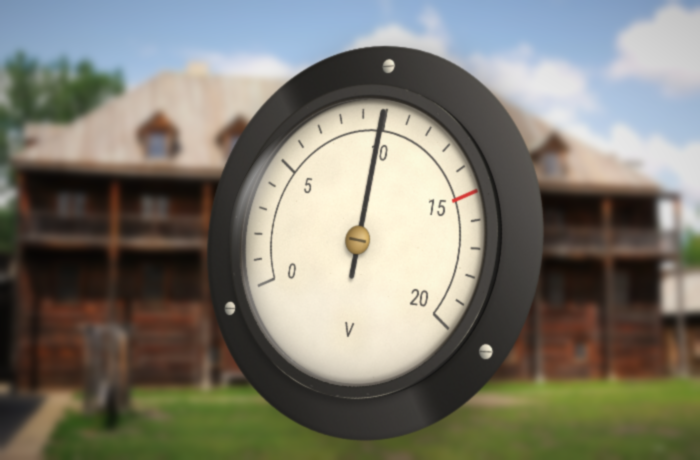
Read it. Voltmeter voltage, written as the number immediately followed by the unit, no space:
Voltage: 10V
